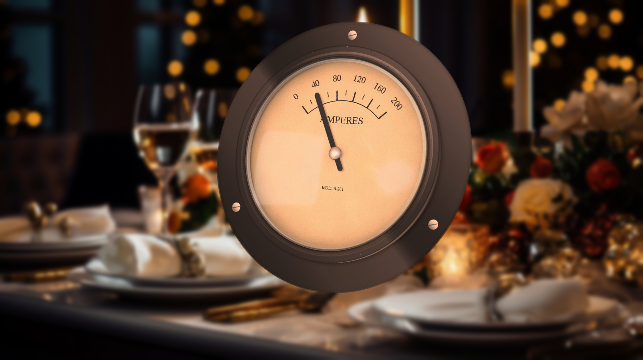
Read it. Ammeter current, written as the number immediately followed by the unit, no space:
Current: 40A
